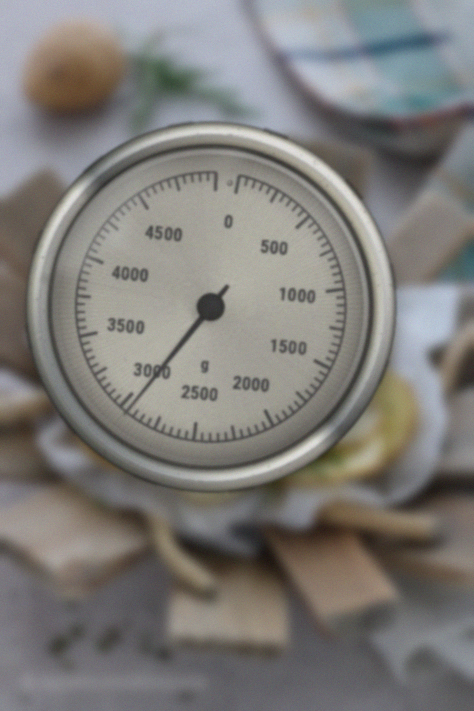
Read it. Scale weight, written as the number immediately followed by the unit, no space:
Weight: 2950g
